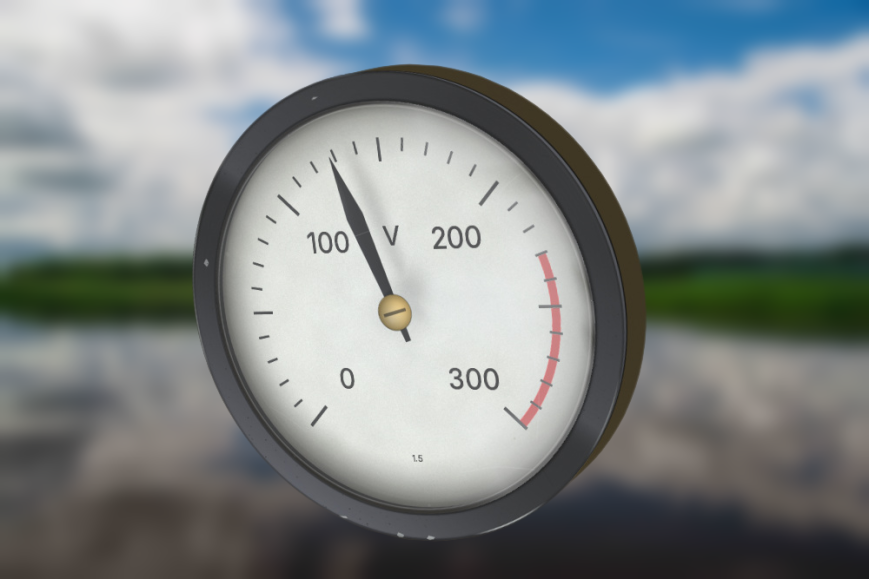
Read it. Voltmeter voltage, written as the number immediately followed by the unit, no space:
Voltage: 130V
